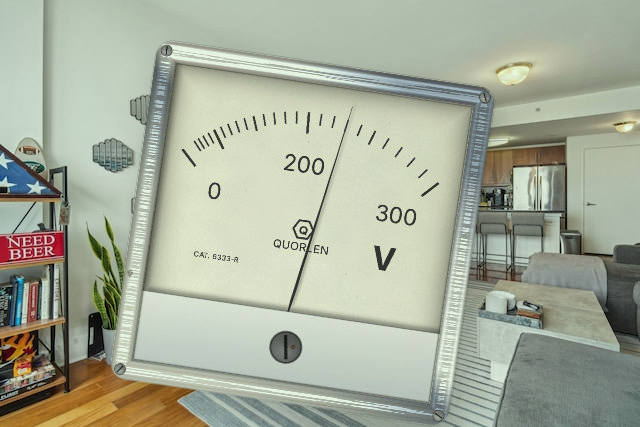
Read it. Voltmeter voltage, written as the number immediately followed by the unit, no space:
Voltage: 230V
